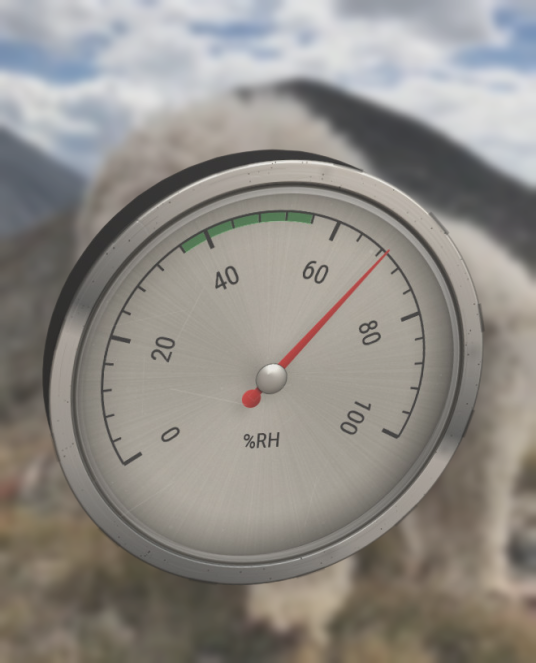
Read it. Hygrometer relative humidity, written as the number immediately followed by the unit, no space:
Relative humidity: 68%
